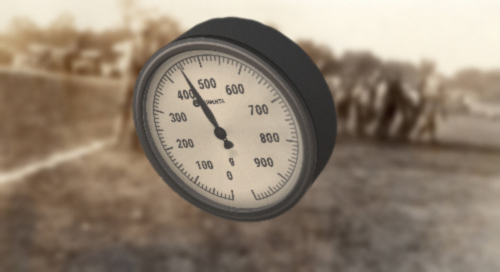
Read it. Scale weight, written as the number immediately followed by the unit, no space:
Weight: 450g
